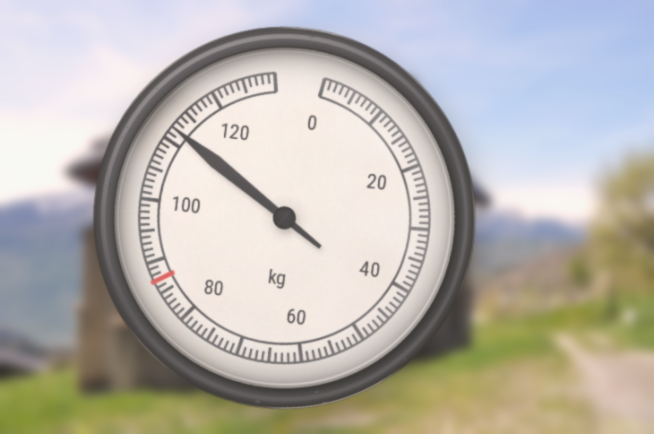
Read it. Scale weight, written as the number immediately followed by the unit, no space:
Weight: 112kg
